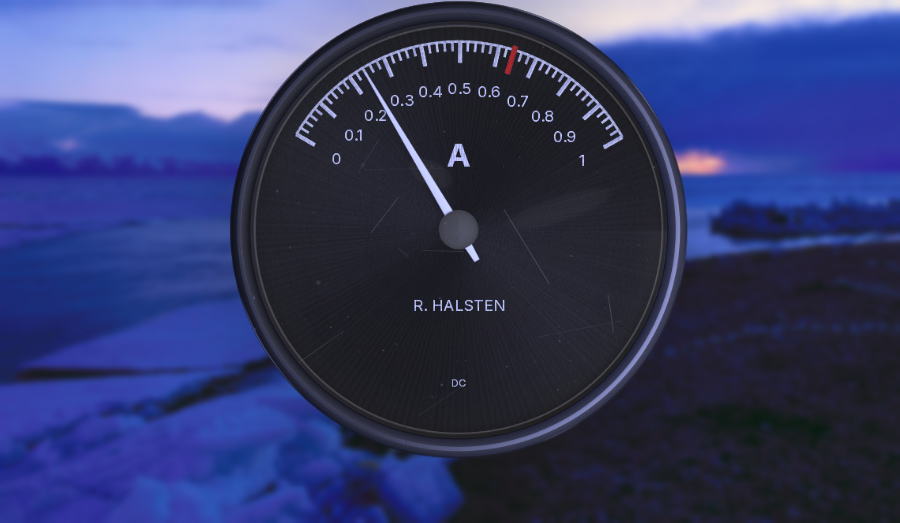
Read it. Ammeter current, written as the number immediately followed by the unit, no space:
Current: 0.24A
